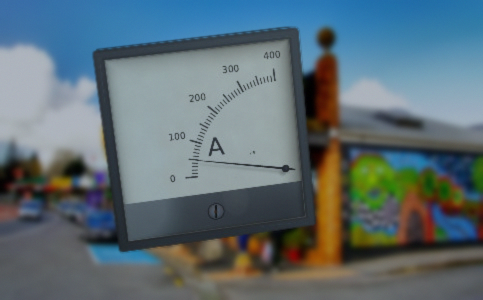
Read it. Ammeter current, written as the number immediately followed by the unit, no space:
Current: 50A
